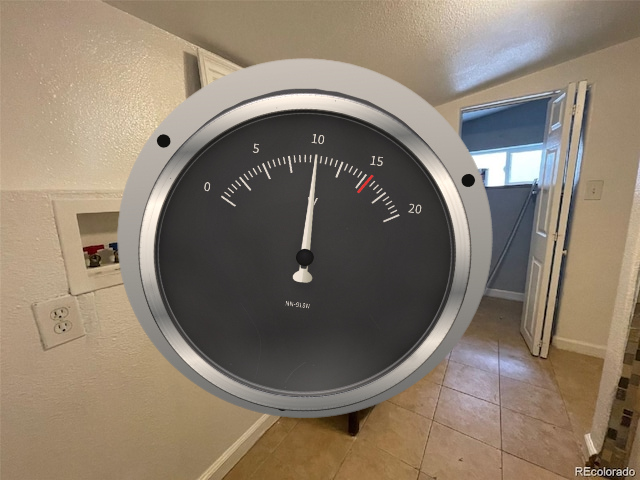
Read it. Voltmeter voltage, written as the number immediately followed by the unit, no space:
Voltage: 10V
